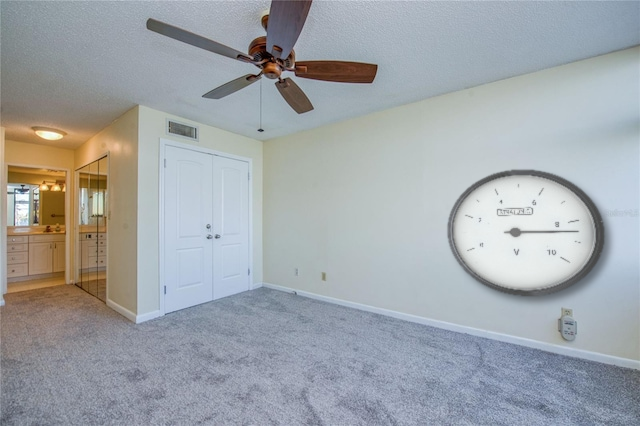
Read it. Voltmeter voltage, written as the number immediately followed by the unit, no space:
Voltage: 8.5V
